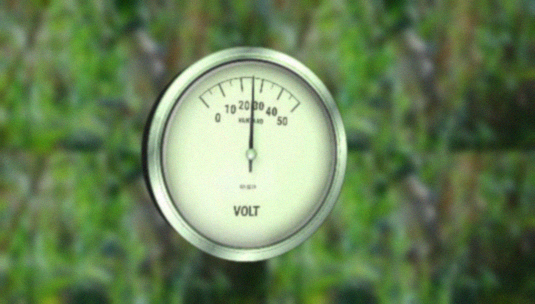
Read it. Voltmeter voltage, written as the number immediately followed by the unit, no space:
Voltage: 25V
